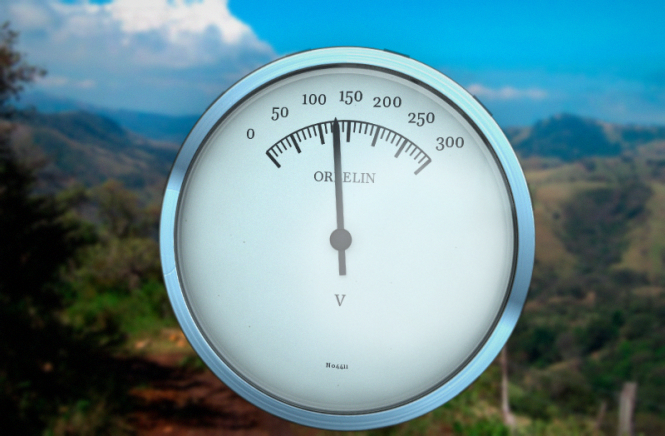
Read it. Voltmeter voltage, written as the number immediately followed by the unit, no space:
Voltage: 130V
